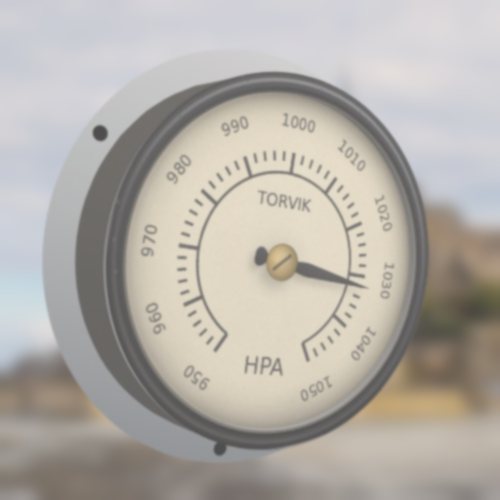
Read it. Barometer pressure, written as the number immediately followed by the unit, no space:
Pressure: 1032hPa
